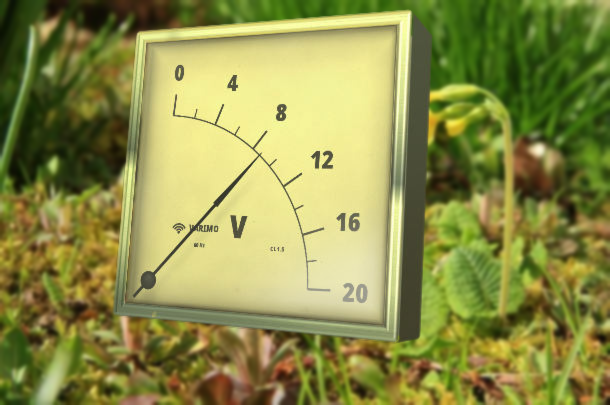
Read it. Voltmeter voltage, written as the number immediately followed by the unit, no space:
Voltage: 9V
